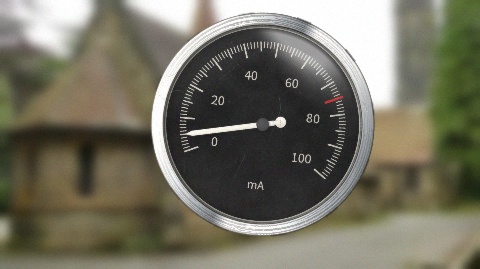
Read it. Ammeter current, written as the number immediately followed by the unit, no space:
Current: 5mA
